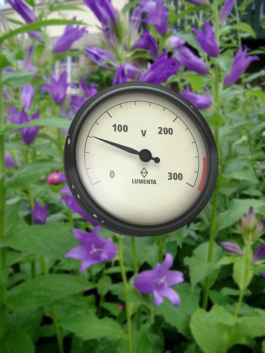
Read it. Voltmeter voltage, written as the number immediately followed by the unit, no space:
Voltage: 60V
